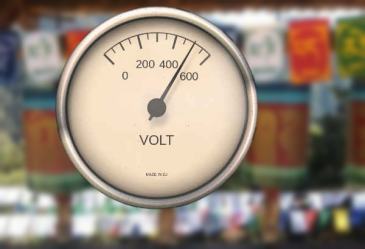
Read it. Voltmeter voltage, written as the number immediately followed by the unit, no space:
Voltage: 500V
